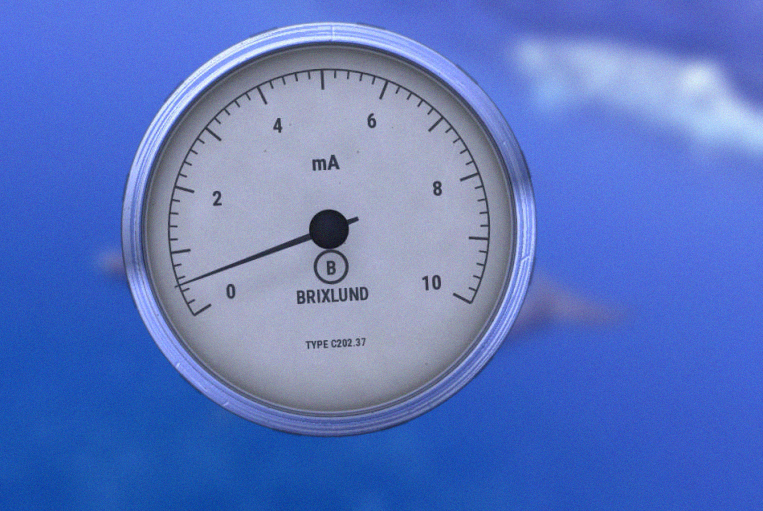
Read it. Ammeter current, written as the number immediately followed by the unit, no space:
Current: 0.5mA
